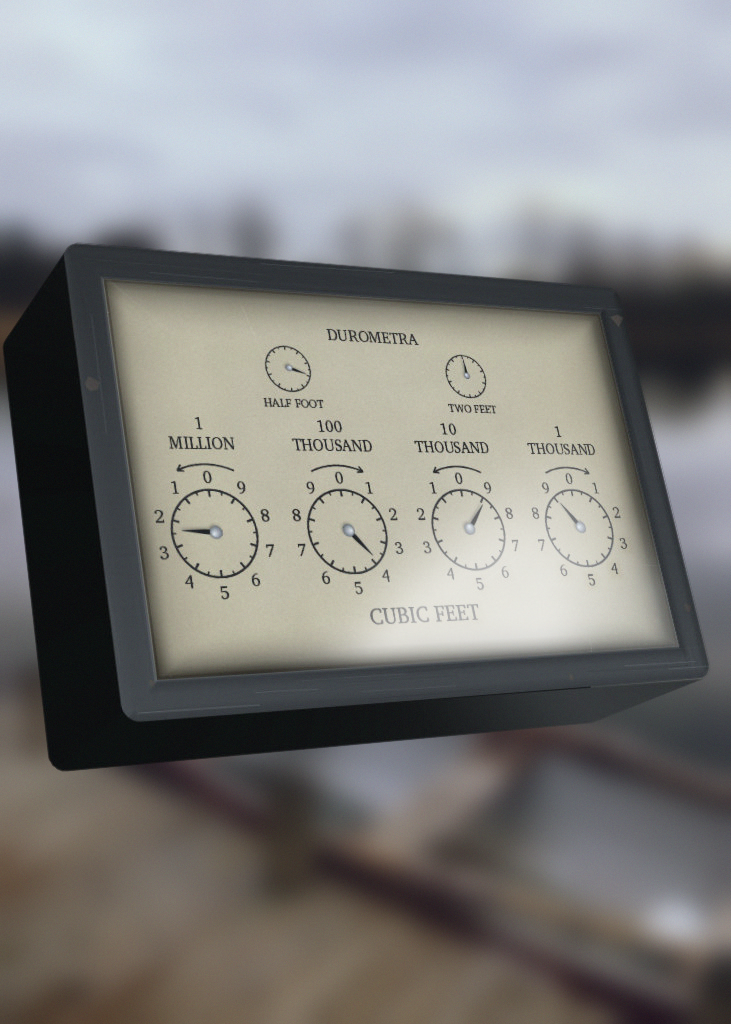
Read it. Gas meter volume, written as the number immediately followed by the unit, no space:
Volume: 238900ft³
